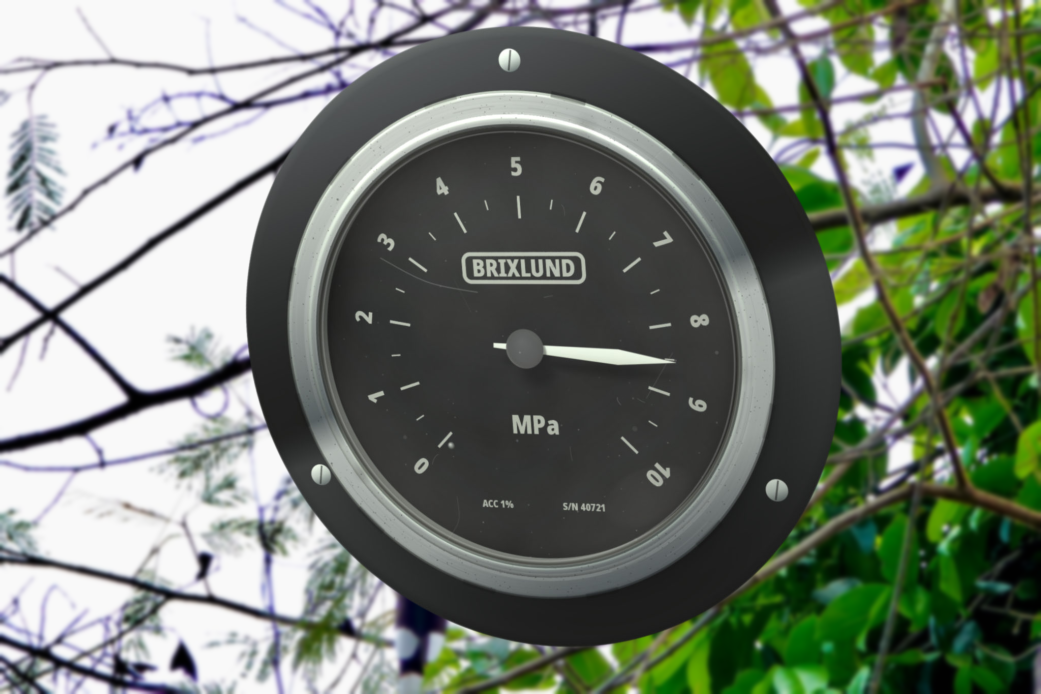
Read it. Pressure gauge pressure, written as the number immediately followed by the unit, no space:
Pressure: 8.5MPa
